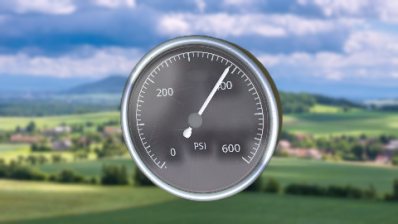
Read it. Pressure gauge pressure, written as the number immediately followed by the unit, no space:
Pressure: 390psi
